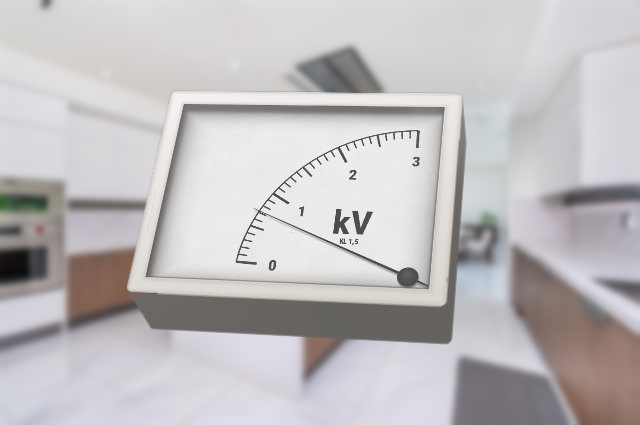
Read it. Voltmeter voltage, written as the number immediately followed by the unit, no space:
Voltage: 0.7kV
